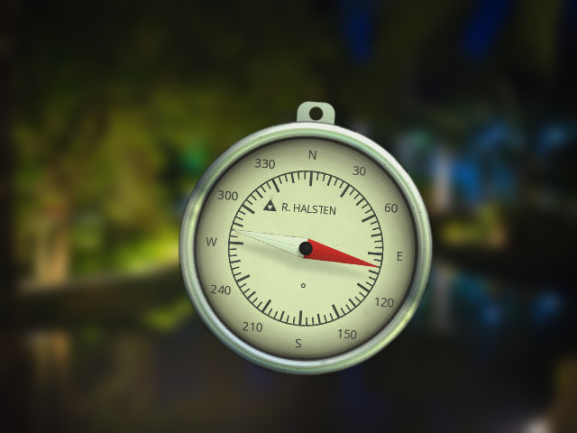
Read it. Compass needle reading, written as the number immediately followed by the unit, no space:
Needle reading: 100°
